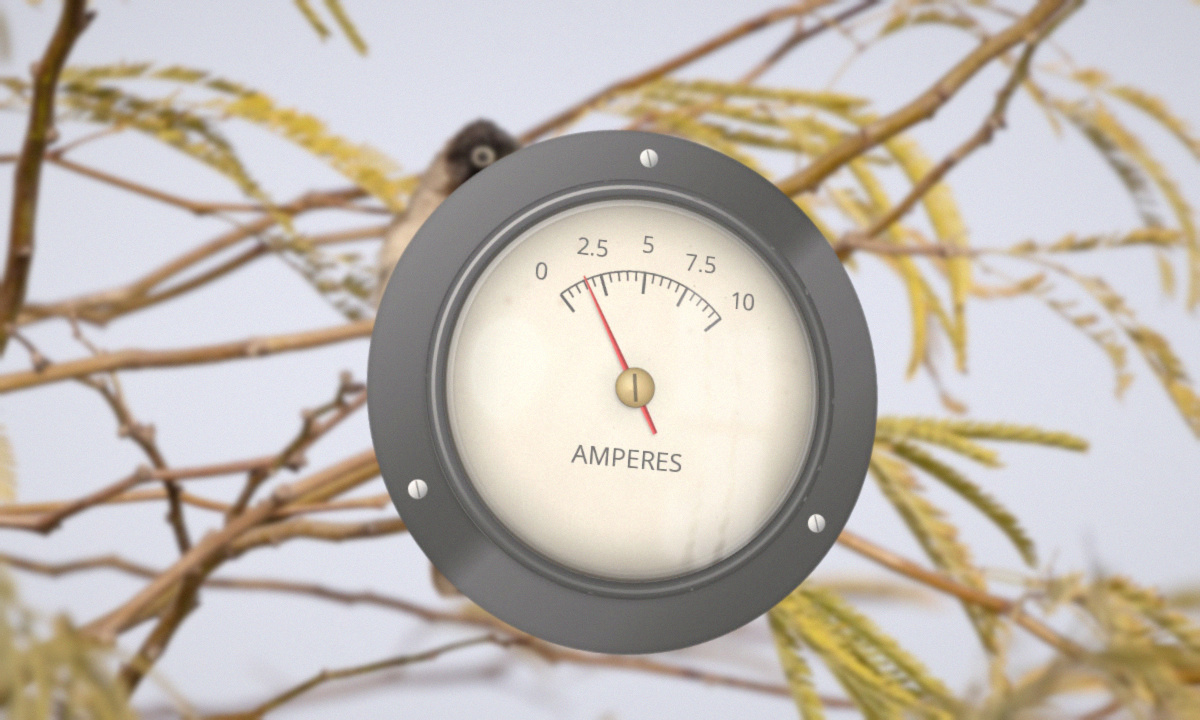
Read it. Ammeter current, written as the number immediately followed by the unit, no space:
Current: 1.5A
